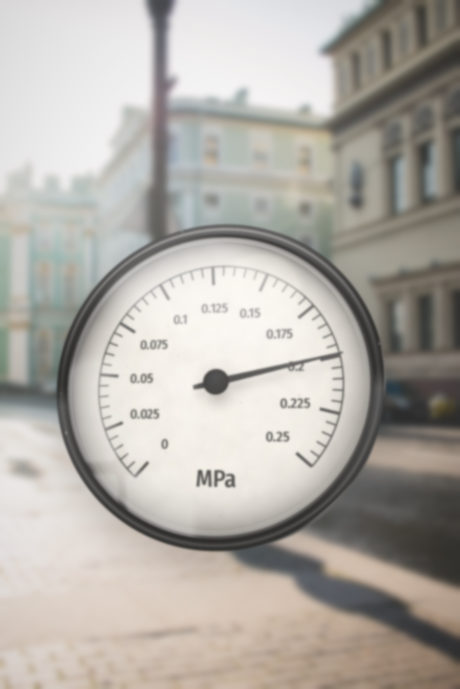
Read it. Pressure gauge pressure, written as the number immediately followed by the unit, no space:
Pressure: 0.2MPa
